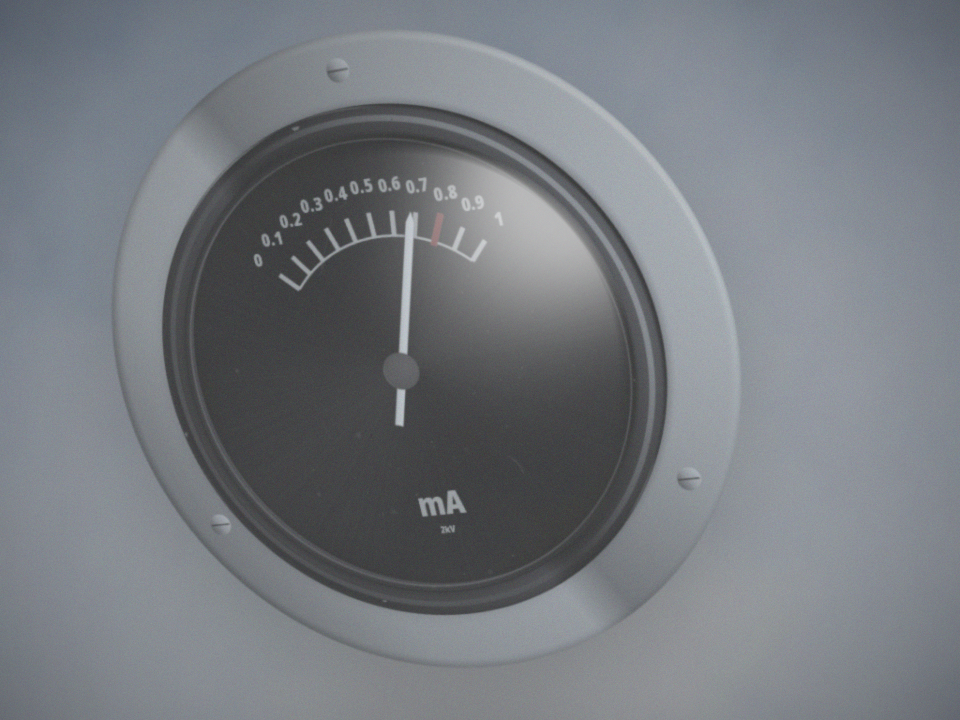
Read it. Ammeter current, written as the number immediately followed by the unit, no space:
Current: 0.7mA
